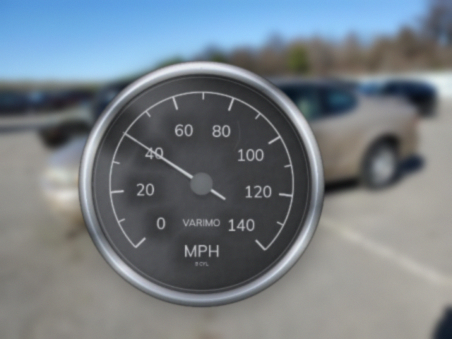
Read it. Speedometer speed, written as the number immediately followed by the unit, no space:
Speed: 40mph
